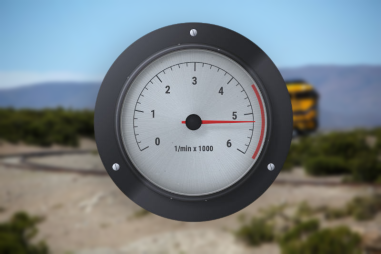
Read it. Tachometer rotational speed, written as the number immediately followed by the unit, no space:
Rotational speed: 5200rpm
